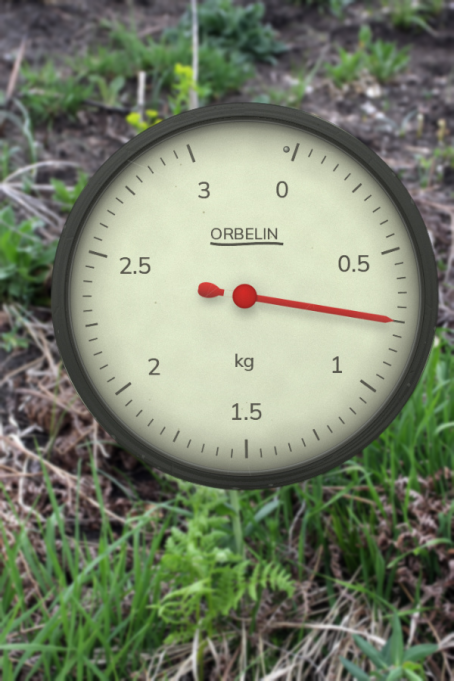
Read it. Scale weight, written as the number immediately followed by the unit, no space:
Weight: 0.75kg
